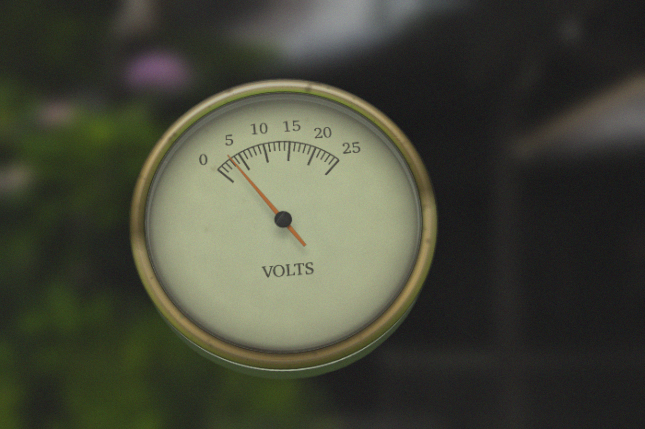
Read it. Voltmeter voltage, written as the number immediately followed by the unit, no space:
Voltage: 3V
